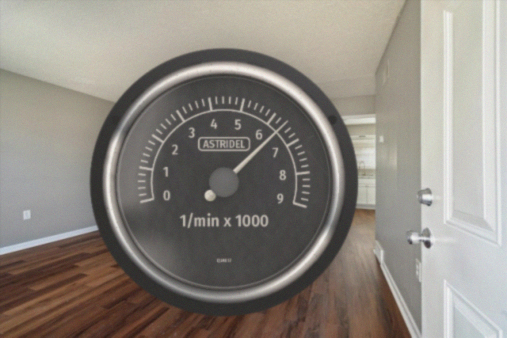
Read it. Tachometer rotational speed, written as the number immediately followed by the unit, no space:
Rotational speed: 6400rpm
